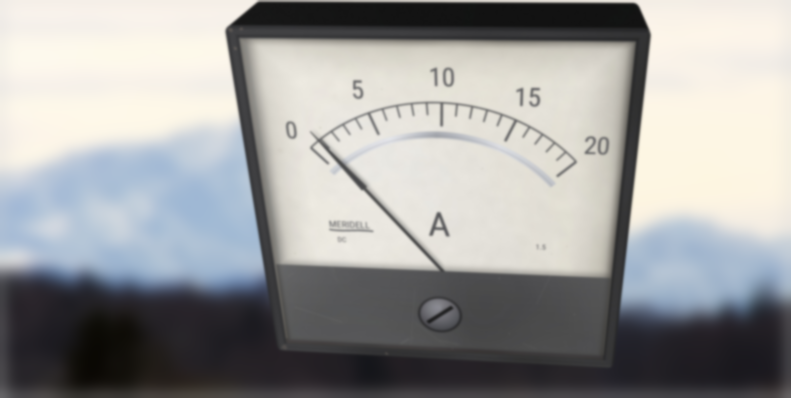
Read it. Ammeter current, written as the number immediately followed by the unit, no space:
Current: 1A
